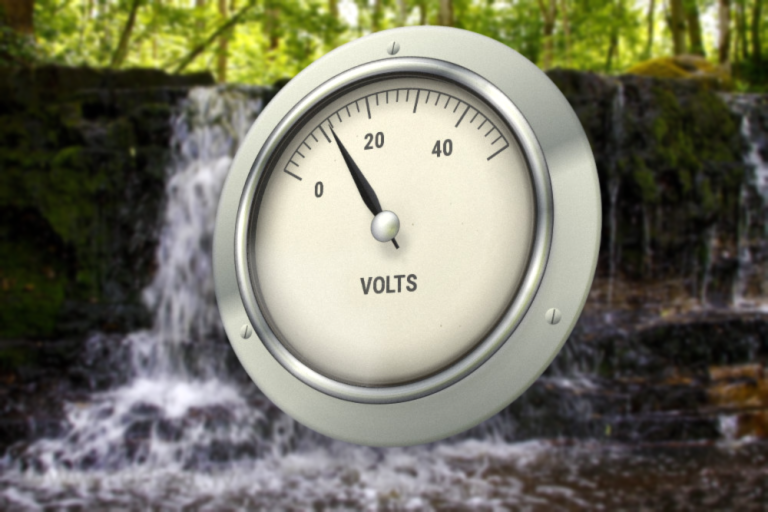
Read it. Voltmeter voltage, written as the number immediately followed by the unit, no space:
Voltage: 12V
